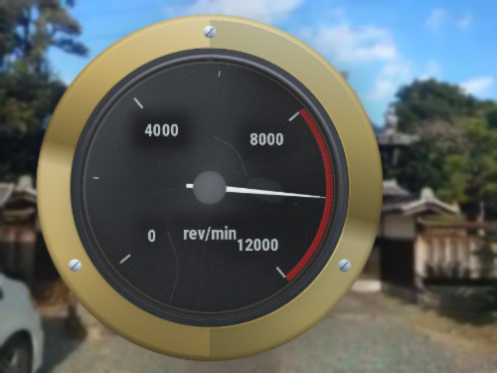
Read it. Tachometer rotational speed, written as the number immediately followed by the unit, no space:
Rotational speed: 10000rpm
